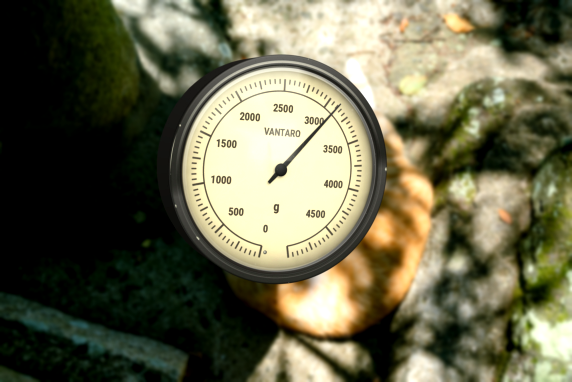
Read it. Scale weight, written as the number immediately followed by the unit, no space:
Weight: 3100g
